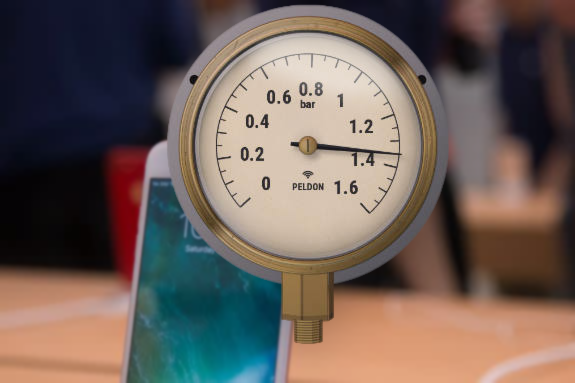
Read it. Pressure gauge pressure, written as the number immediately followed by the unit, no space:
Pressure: 1.35bar
